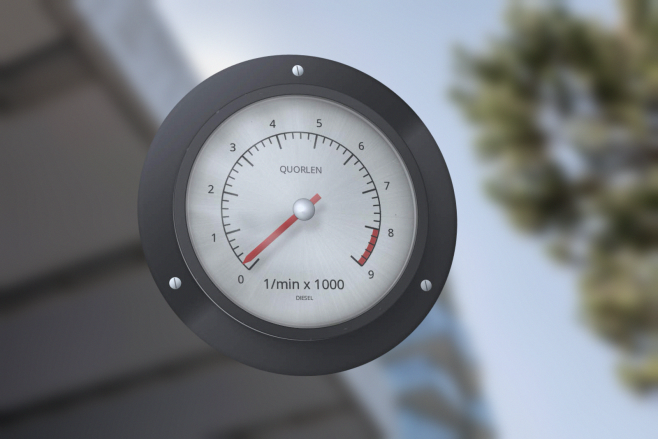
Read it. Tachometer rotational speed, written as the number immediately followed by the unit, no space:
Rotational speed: 200rpm
